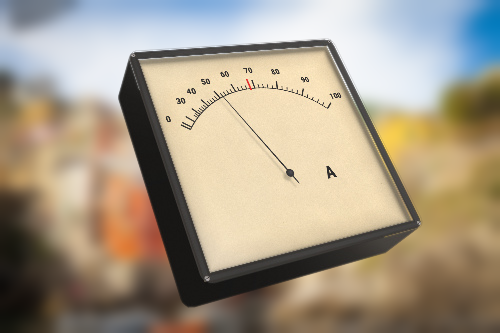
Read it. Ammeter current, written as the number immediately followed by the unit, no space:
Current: 50A
